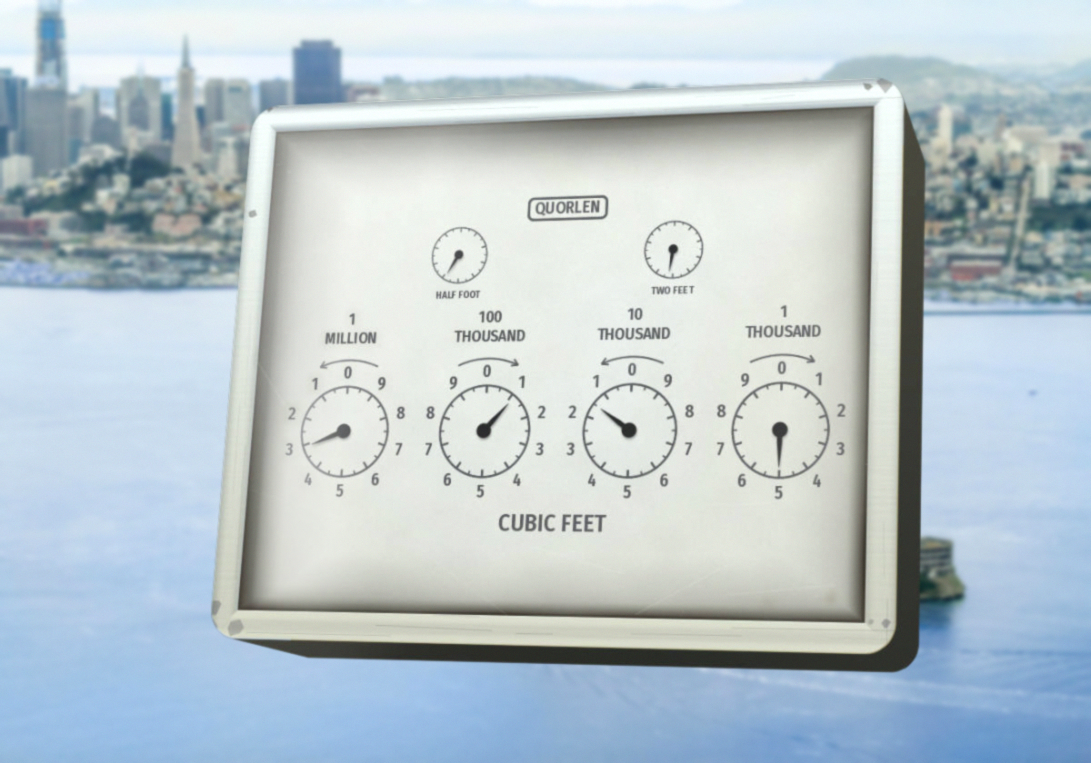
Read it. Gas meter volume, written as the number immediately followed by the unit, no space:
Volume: 311500ft³
